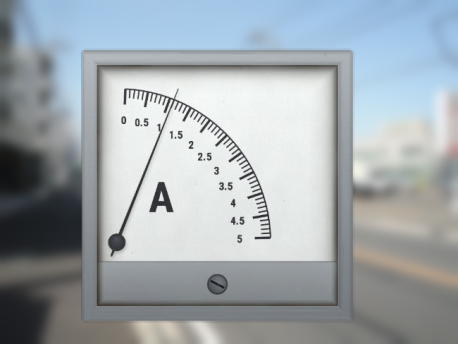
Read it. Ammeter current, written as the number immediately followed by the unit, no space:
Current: 1.1A
